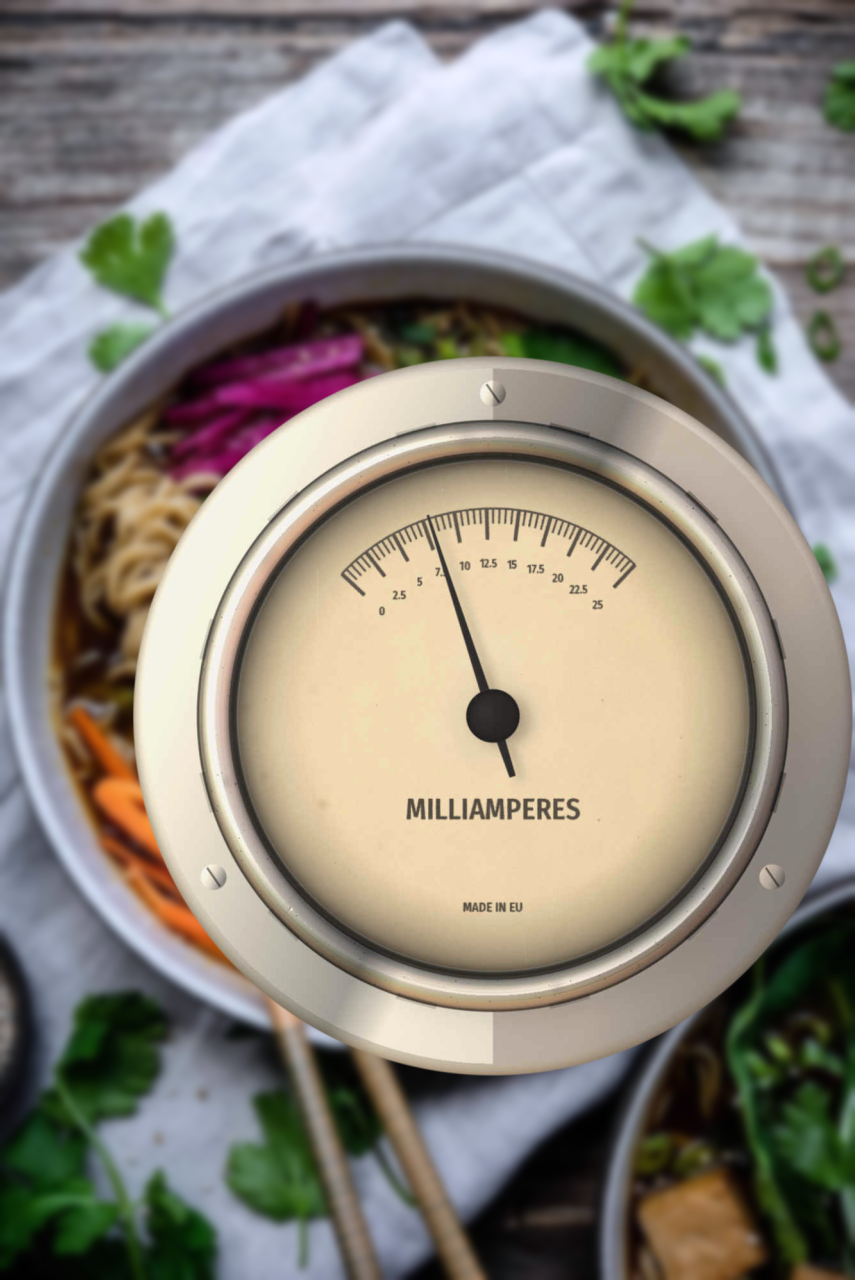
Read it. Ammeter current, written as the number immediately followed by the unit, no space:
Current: 8mA
